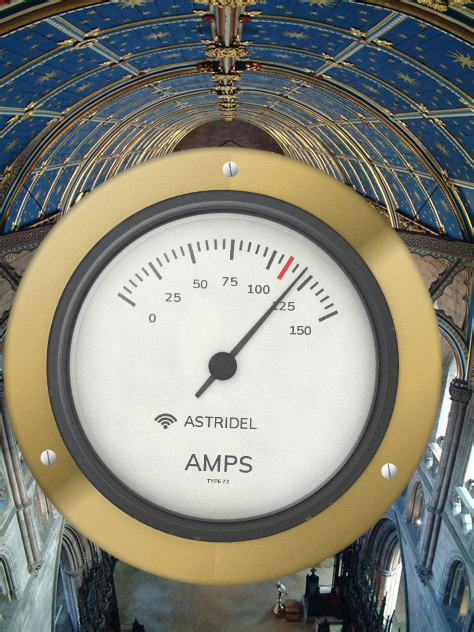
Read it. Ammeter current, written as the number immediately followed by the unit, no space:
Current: 120A
